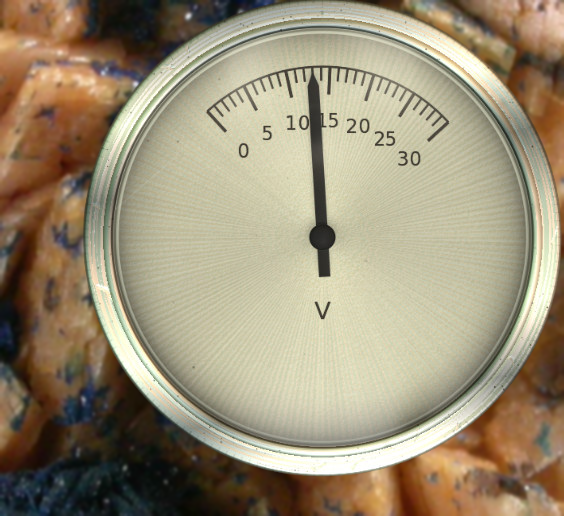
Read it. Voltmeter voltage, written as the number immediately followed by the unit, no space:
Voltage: 13V
